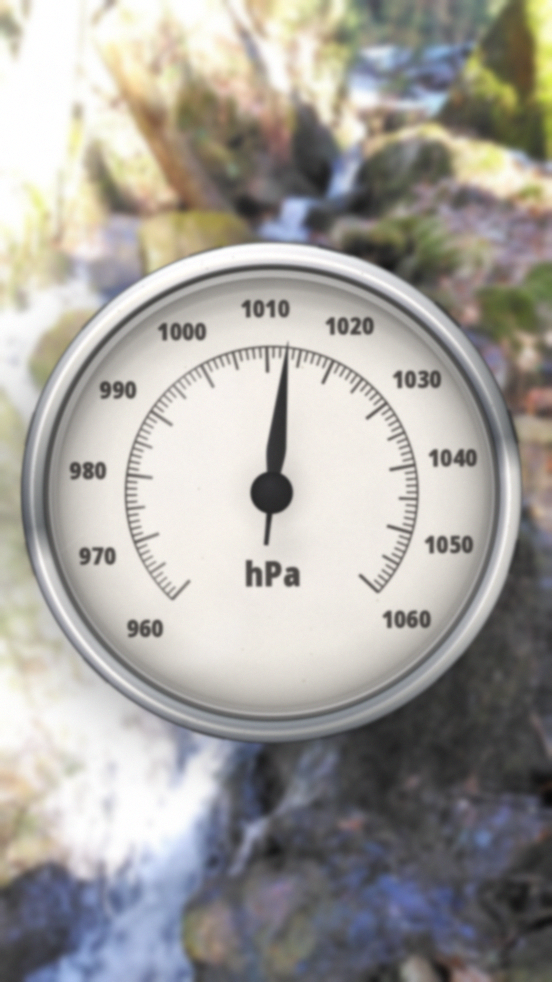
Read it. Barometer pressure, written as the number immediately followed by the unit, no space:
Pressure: 1013hPa
